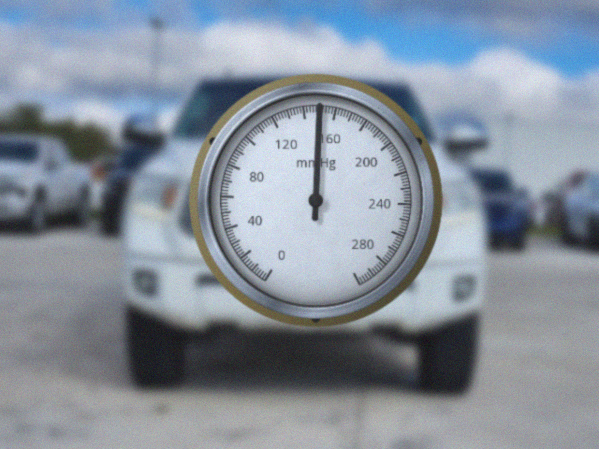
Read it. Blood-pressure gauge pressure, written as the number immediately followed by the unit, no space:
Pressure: 150mmHg
